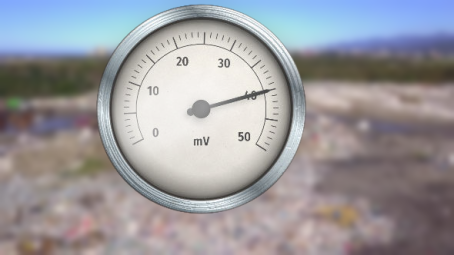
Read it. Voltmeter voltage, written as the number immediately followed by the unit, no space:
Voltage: 40mV
